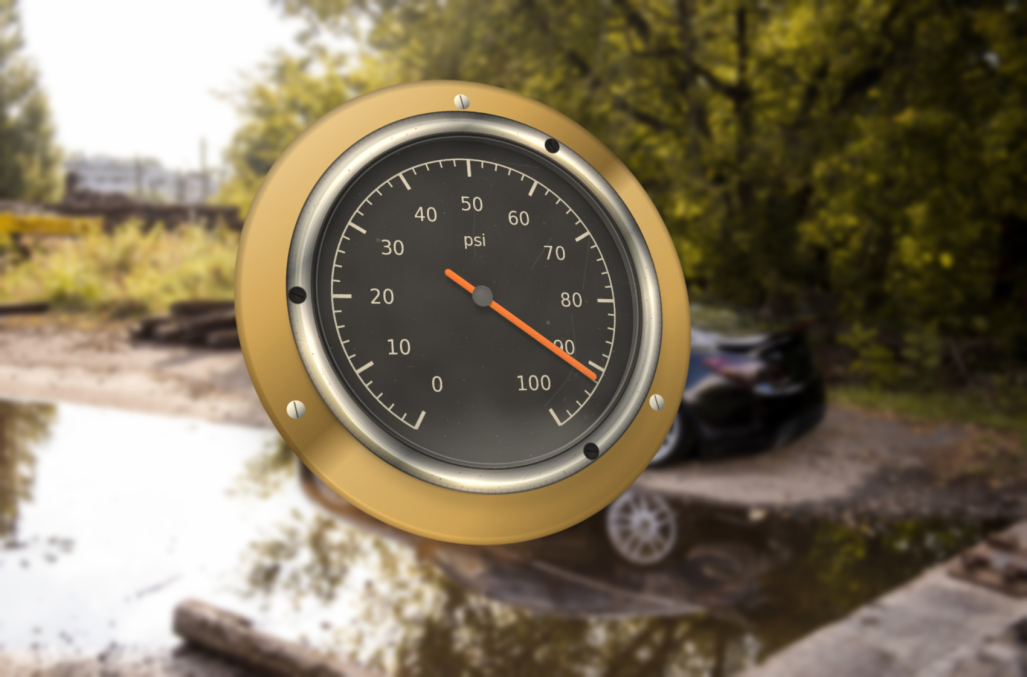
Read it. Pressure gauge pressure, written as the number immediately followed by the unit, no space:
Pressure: 92psi
